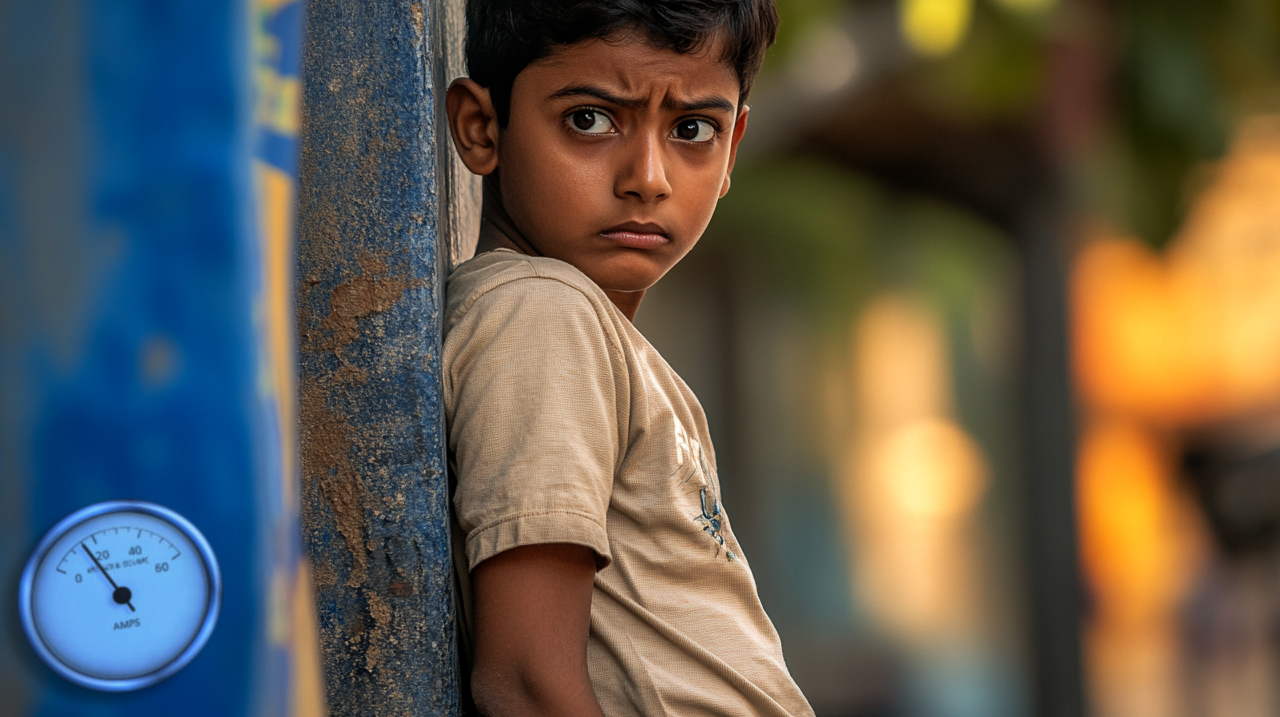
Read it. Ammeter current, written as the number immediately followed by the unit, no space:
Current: 15A
